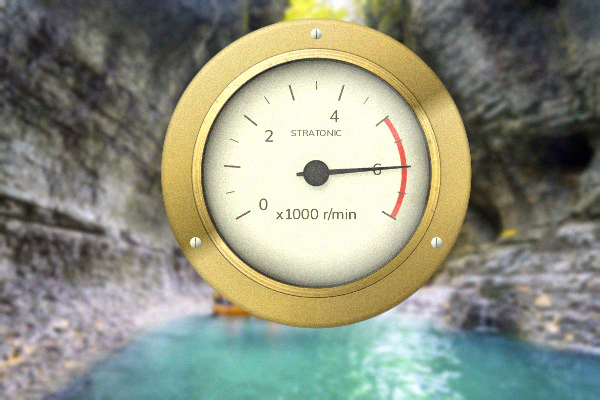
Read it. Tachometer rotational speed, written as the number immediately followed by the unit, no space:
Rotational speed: 6000rpm
